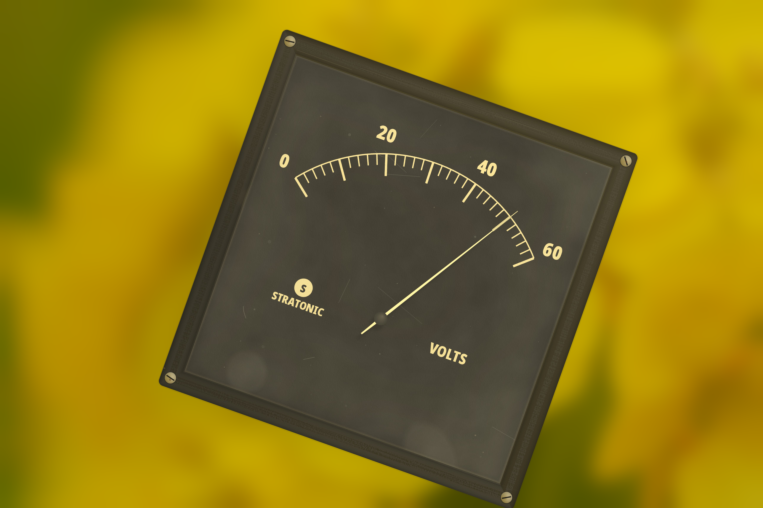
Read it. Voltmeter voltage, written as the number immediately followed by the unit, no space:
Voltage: 50V
